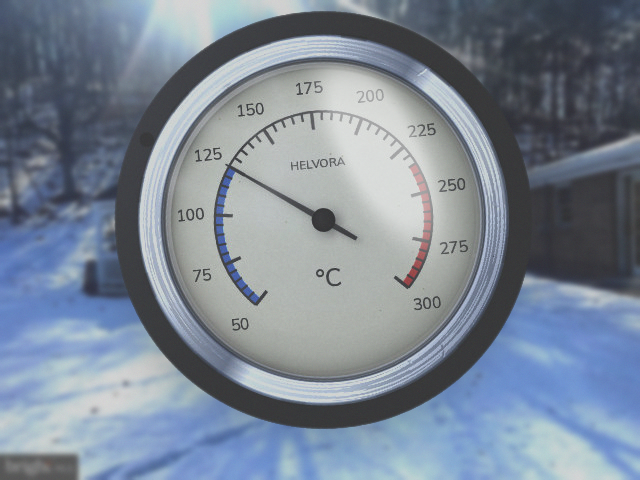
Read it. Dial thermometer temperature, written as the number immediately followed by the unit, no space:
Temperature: 125°C
